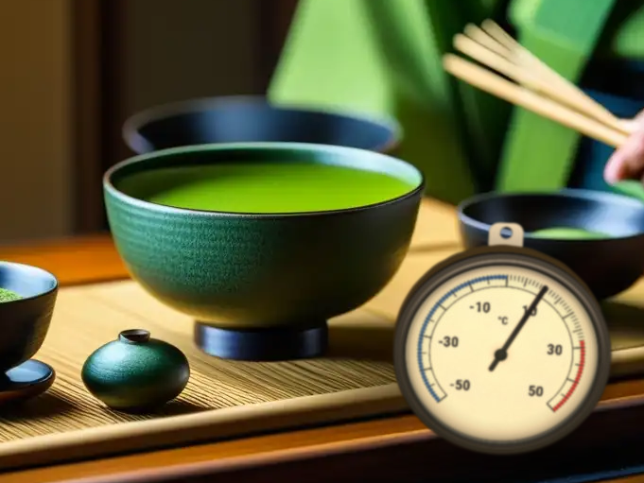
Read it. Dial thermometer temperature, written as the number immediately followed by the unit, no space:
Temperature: 10°C
